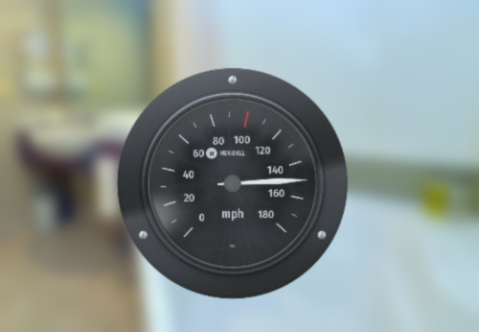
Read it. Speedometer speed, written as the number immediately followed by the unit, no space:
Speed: 150mph
